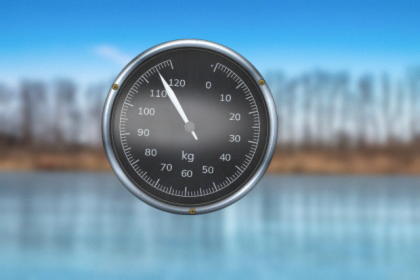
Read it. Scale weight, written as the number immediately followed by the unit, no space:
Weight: 115kg
